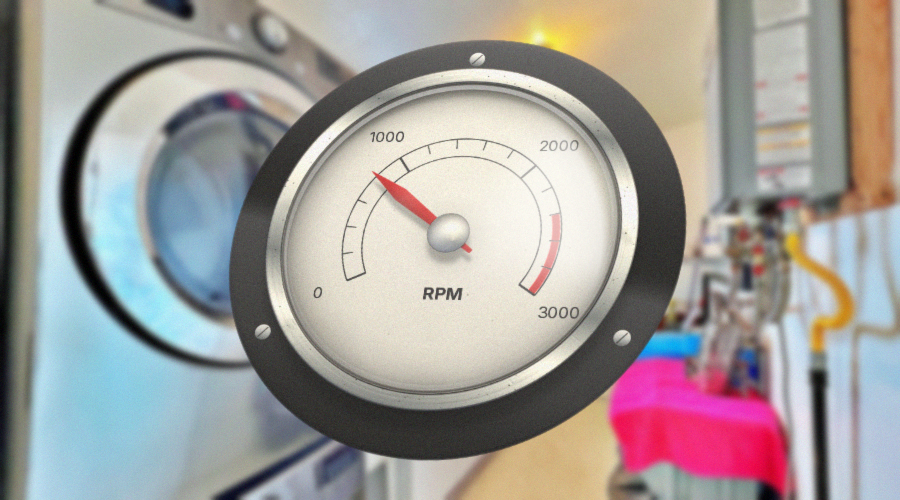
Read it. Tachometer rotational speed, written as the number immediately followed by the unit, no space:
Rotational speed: 800rpm
